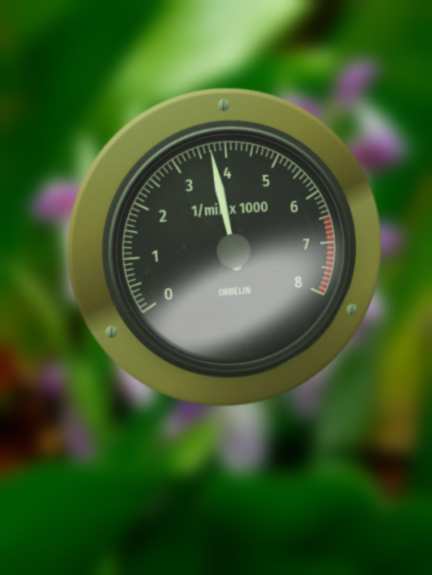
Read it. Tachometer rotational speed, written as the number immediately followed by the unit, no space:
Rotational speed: 3700rpm
